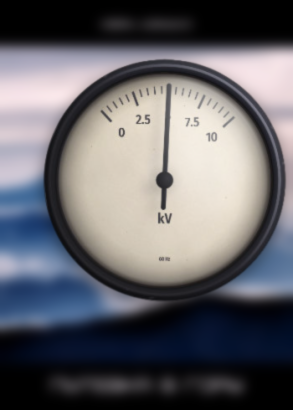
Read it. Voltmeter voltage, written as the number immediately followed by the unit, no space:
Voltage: 5kV
